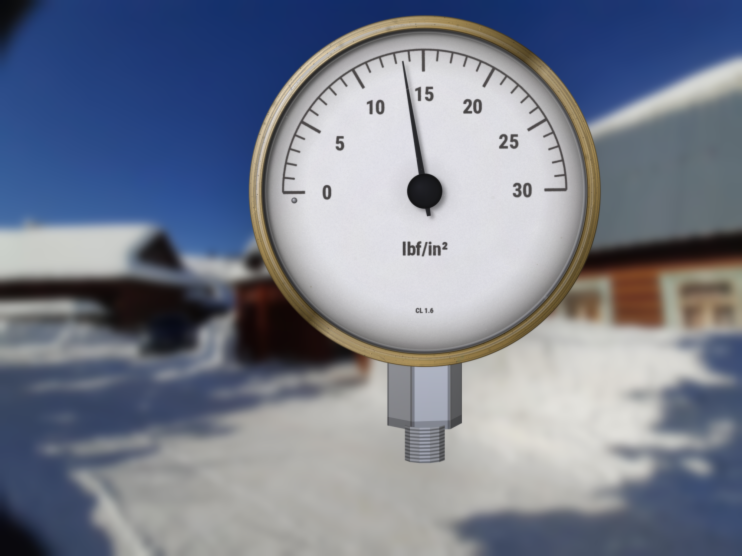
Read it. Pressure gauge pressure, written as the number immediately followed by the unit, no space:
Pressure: 13.5psi
